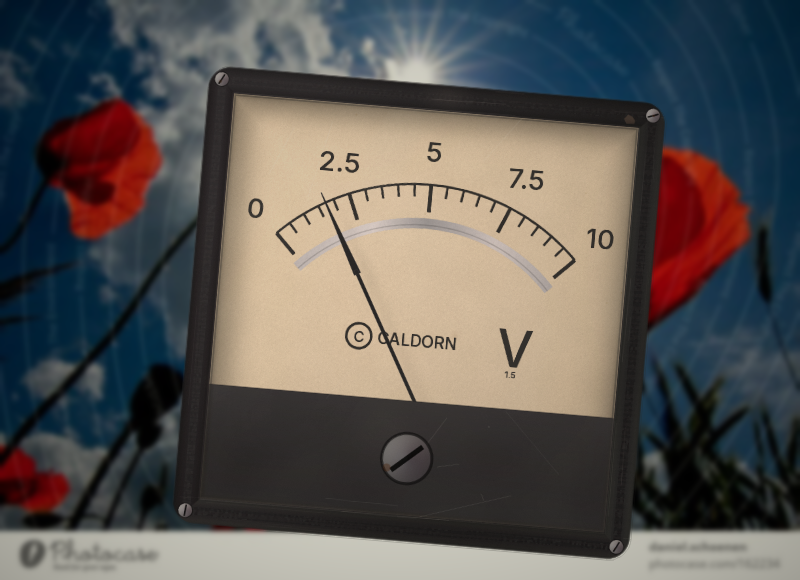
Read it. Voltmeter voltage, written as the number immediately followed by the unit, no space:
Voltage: 1.75V
